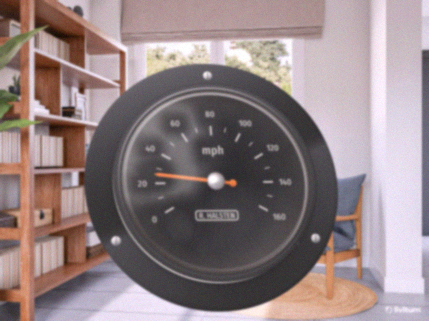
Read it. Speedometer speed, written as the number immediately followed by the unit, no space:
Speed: 25mph
